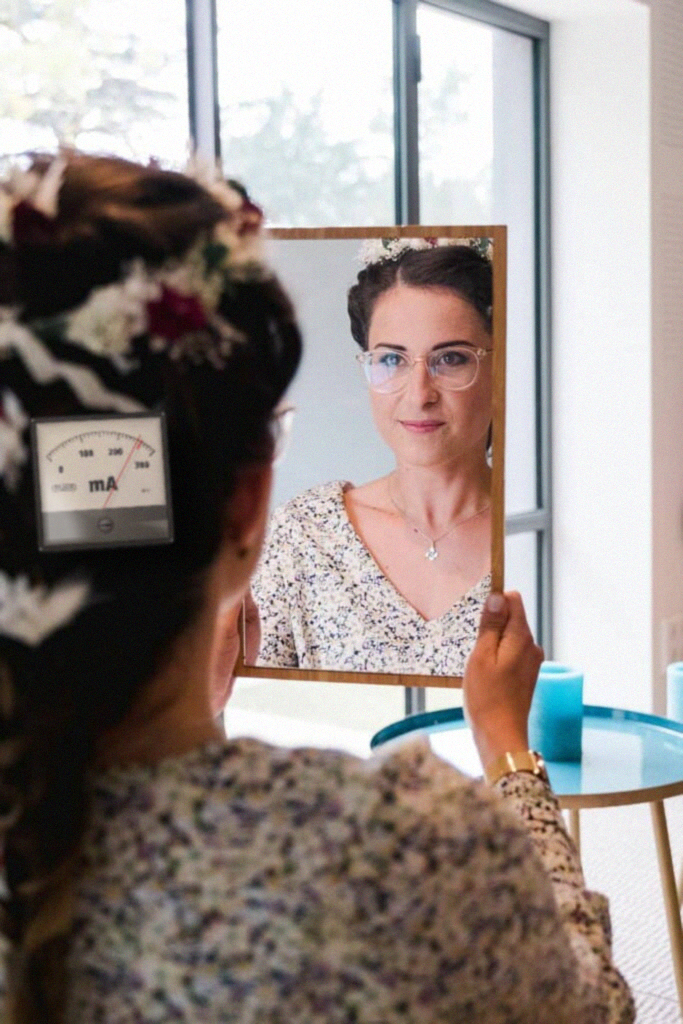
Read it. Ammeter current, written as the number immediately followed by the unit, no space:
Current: 250mA
